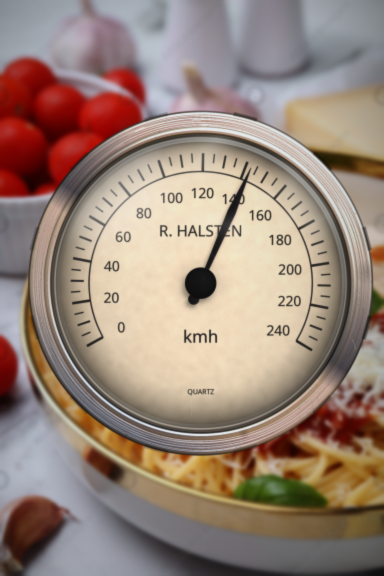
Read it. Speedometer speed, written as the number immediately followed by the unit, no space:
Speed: 142.5km/h
